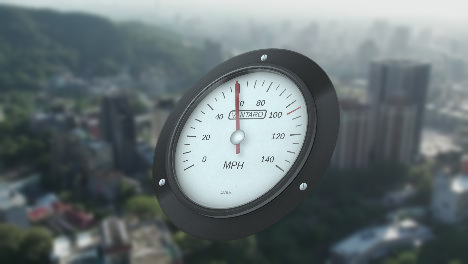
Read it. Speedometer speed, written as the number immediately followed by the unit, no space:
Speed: 60mph
